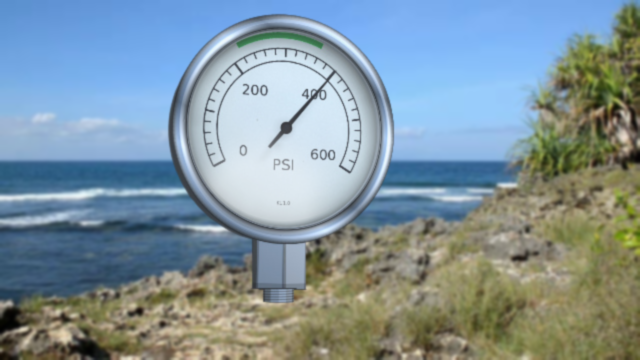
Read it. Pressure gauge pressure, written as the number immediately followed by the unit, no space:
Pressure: 400psi
